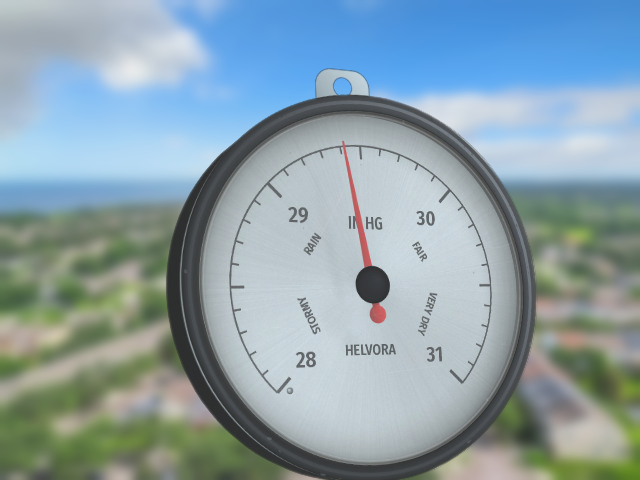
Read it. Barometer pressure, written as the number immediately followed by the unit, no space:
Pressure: 29.4inHg
